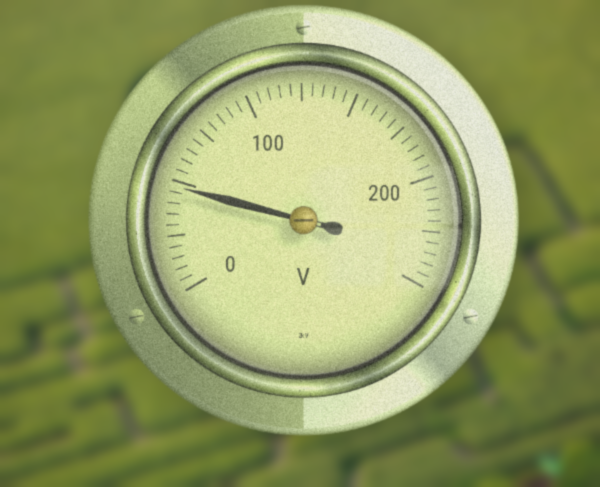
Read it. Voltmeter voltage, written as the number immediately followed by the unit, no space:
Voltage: 47.5V
